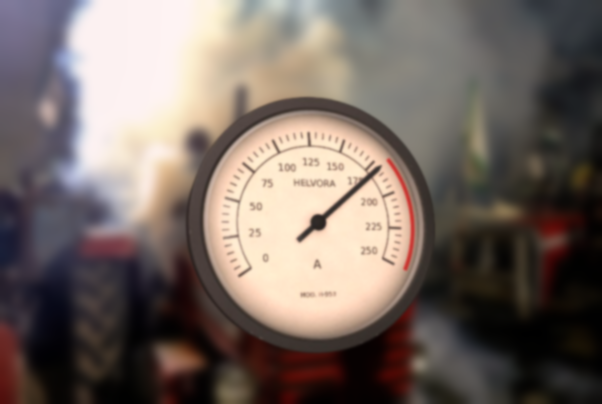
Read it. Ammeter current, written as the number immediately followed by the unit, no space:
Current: 180A
